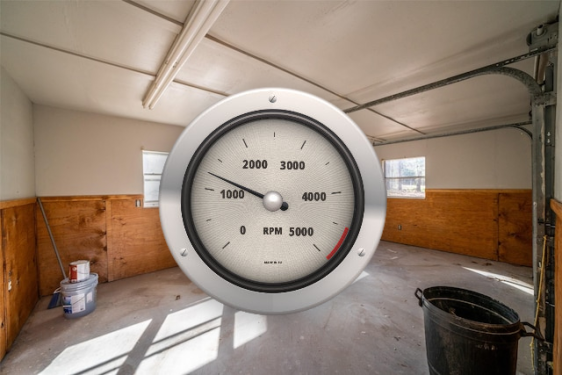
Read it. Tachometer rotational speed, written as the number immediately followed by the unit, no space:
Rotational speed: 1250rpm
